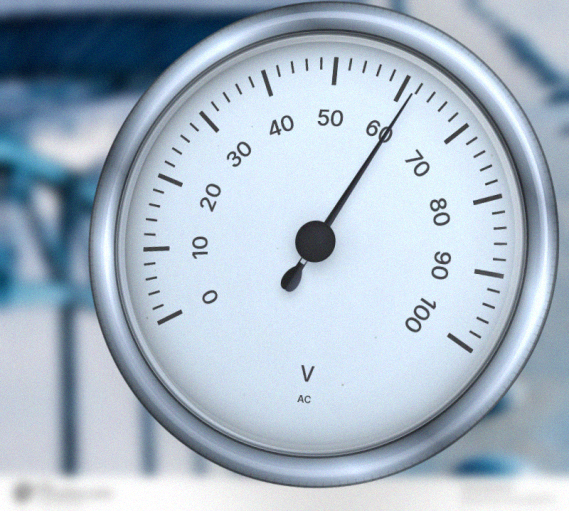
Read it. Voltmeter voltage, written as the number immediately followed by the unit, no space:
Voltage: 62V
